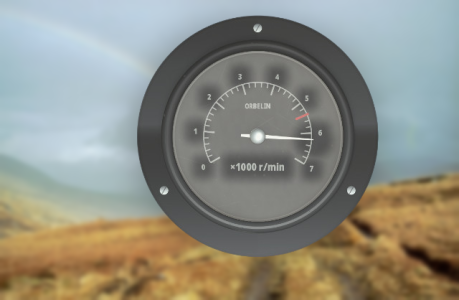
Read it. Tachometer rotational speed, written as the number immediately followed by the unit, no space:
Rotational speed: 6200rpm
